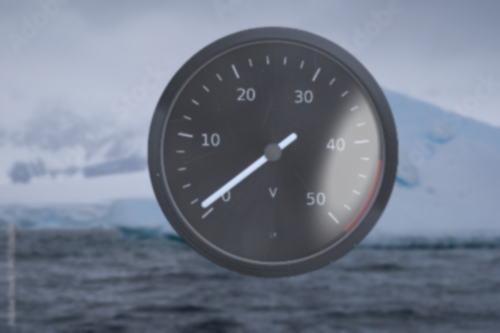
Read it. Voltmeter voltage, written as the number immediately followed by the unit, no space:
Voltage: 1V
